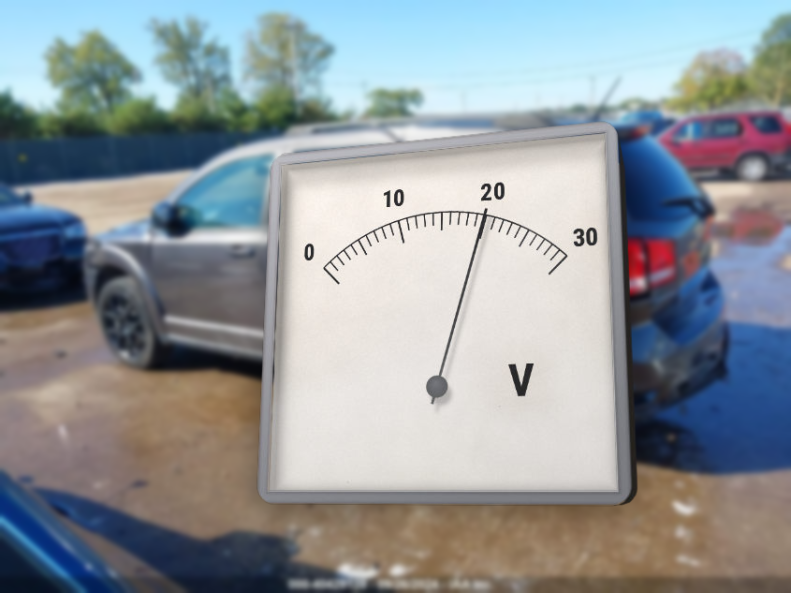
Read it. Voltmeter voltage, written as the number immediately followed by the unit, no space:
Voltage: 20V
